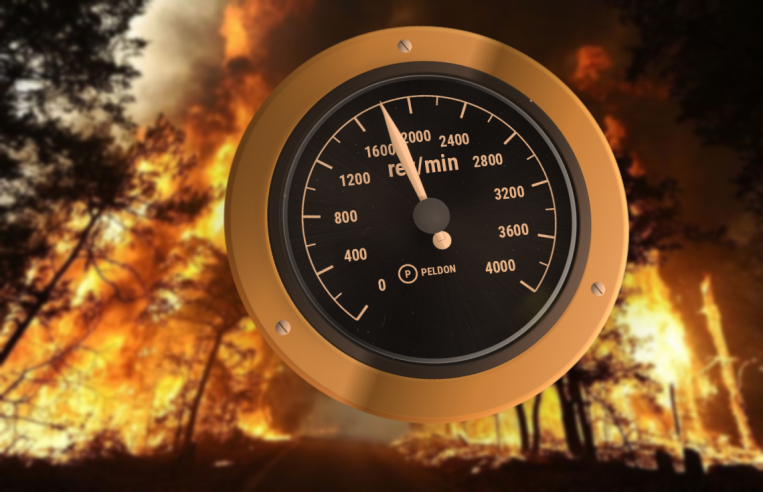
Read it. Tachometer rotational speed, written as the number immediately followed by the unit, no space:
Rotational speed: 1800rpm
